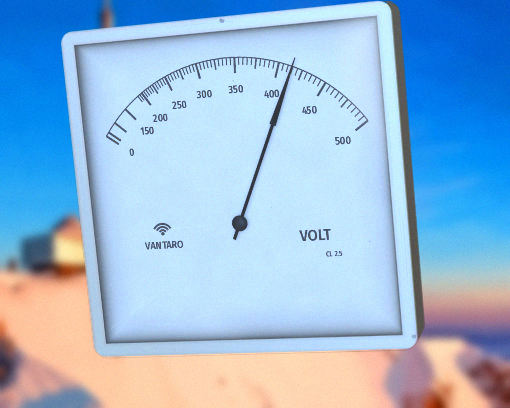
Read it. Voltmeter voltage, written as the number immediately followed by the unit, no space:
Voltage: 415V
